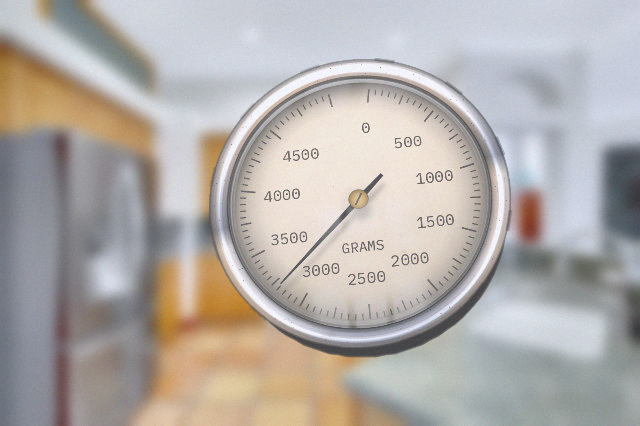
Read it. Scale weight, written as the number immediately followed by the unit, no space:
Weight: 3200g
